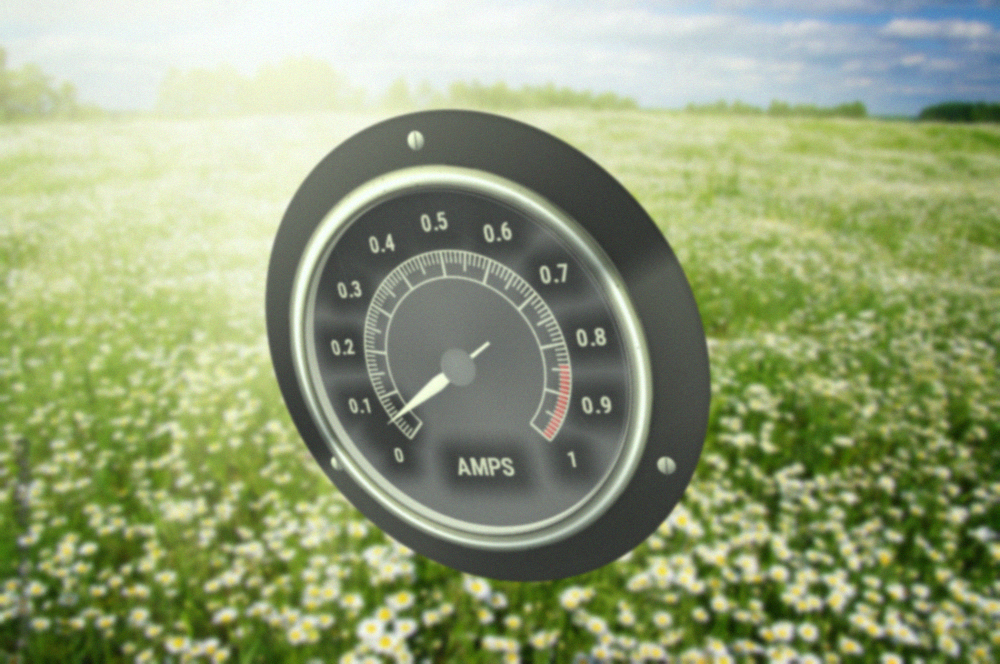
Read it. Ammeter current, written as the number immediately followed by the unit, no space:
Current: 0.05A
